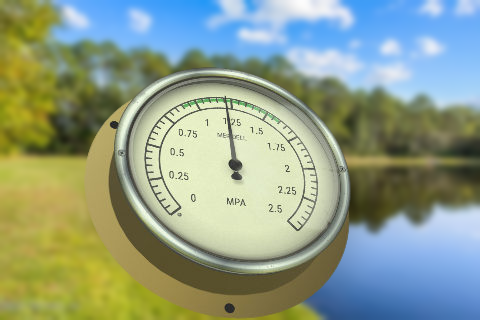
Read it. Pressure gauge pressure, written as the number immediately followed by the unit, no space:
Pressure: 1.2MPa
